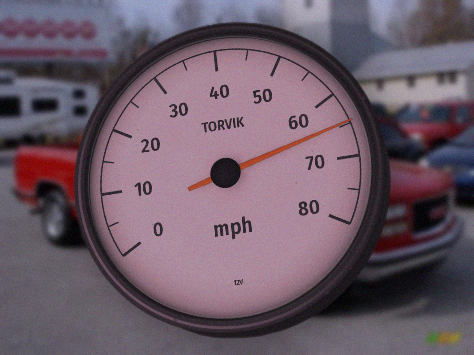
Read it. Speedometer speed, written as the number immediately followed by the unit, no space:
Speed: 65mph
